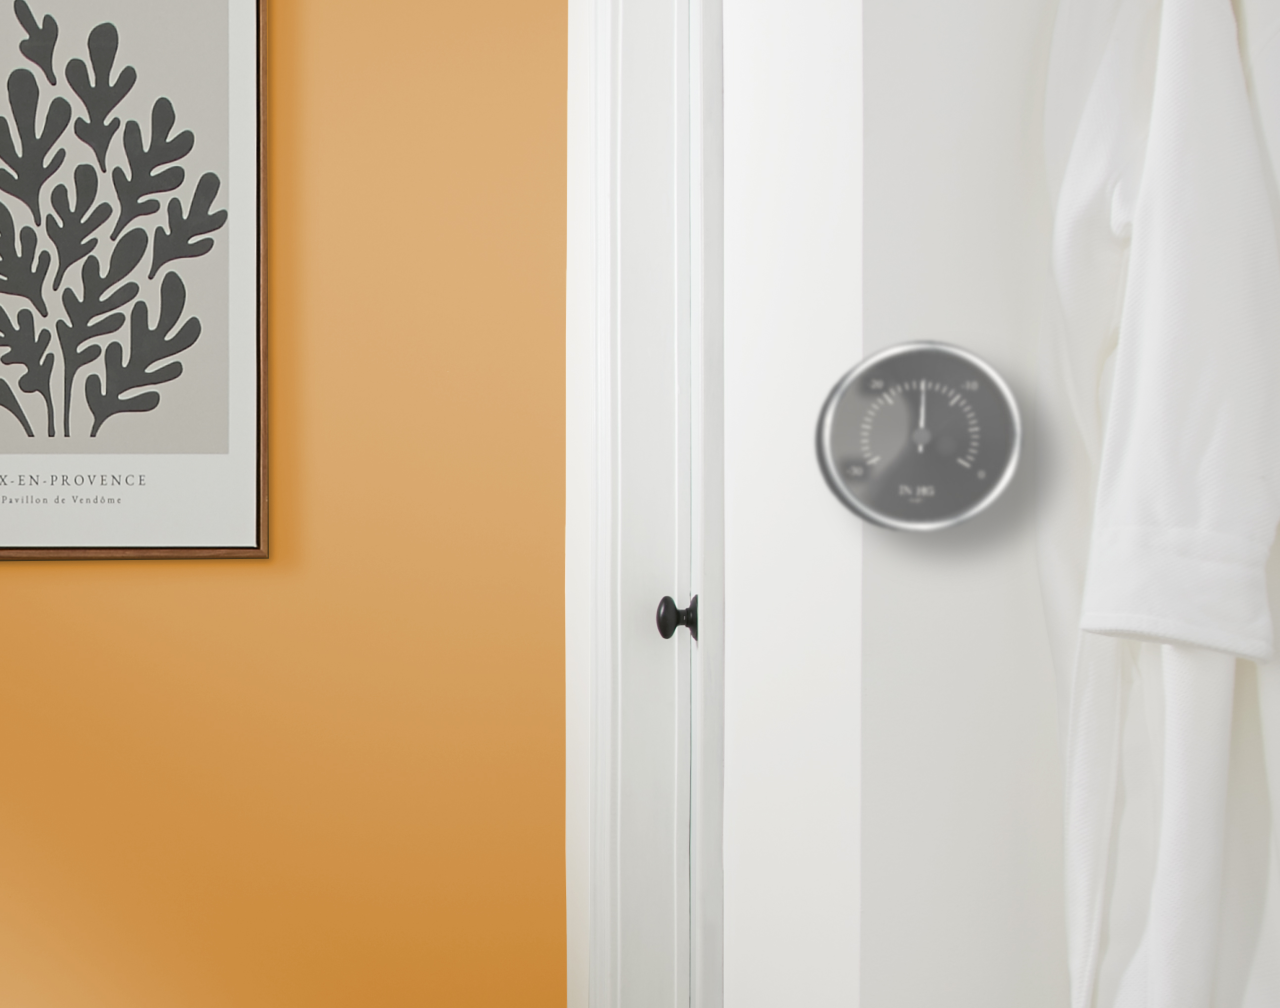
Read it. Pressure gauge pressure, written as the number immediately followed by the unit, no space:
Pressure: -15inHg
